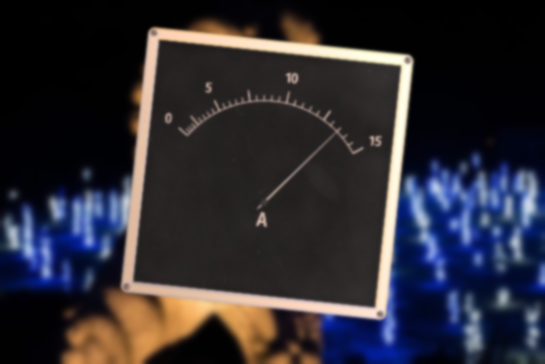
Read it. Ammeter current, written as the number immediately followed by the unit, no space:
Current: 13.5A
